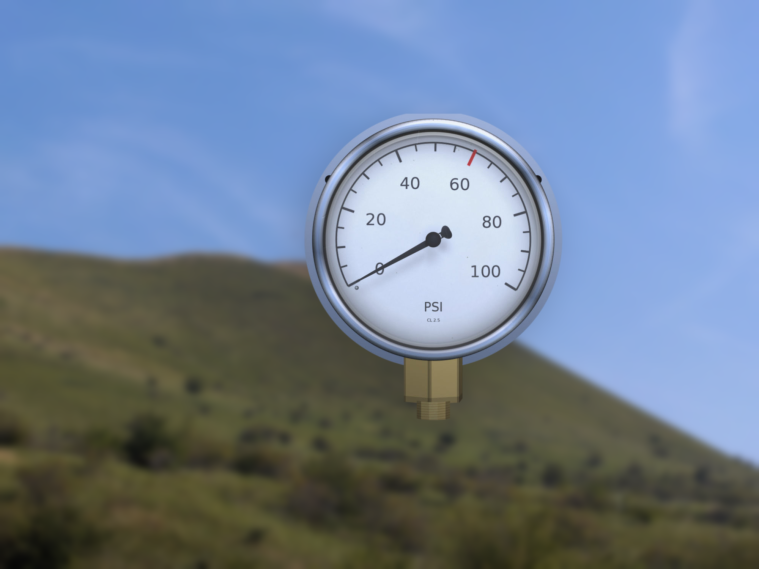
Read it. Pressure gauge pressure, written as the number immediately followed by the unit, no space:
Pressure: 0psi
